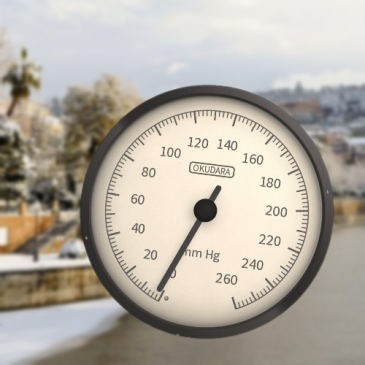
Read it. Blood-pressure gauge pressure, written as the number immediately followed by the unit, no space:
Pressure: 2mmHg
